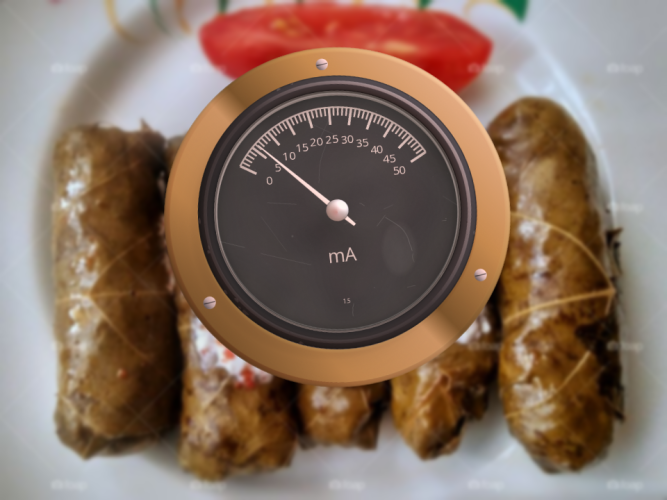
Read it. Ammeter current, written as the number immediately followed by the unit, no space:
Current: 6mA
